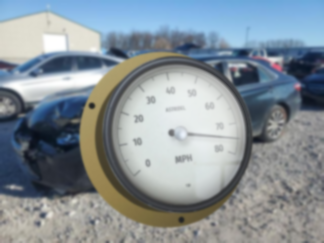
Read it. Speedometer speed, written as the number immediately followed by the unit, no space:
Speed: 75mph
